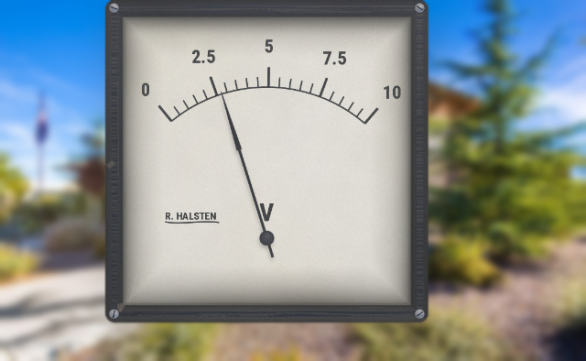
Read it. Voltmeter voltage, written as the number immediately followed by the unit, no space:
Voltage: 2.75V
